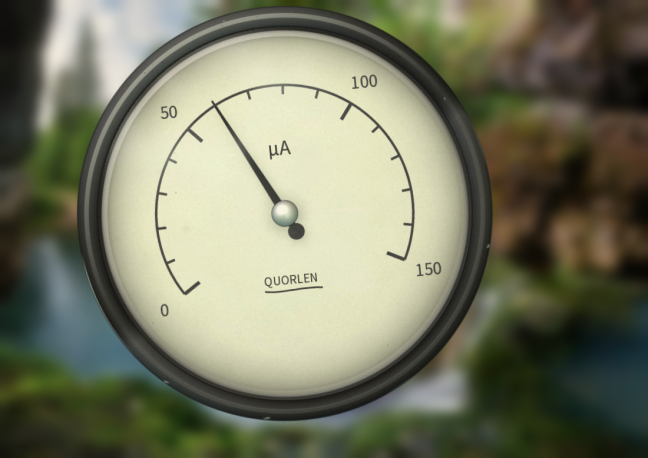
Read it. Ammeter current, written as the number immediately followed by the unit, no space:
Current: 60µA
